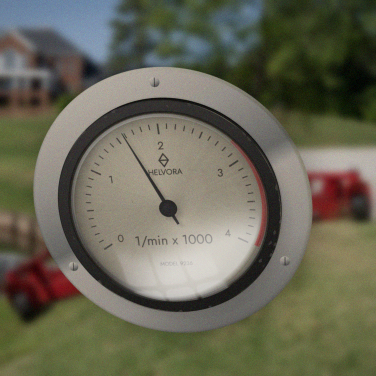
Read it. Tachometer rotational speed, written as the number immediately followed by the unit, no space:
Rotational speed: 1600rpm
